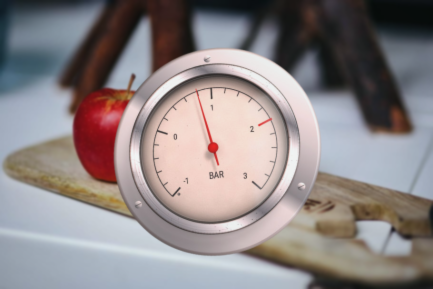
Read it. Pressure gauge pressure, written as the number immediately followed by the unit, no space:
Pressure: 0.8bar
